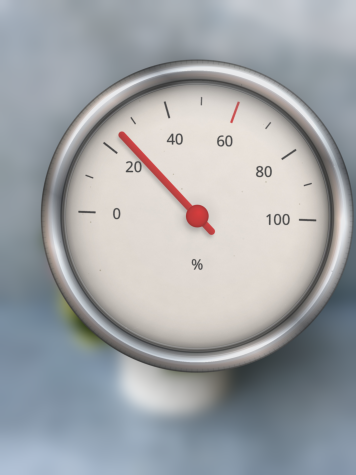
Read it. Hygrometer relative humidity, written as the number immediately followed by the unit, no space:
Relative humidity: 25%
